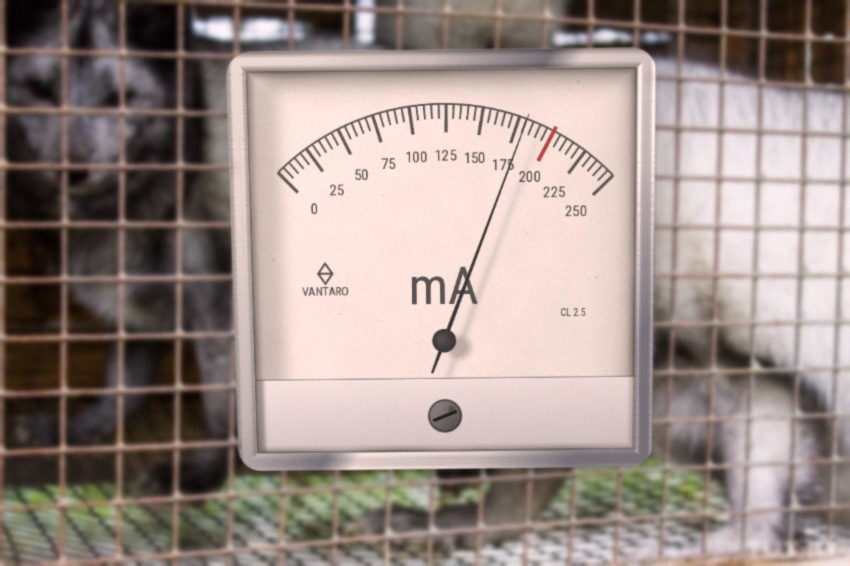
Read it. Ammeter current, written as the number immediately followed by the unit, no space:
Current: 180mA
